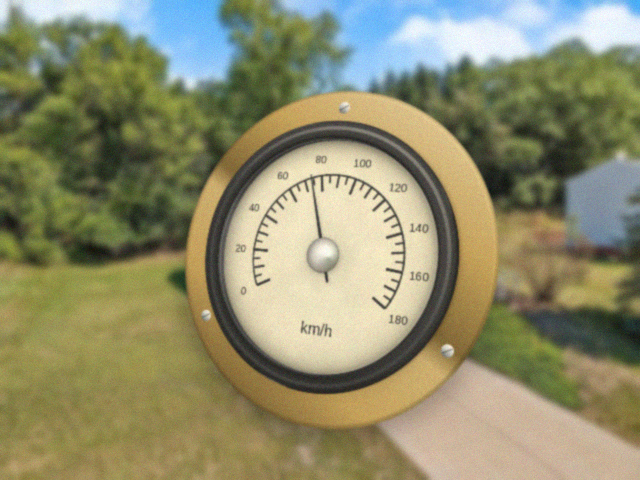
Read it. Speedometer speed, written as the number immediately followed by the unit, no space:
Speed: 75km/h
